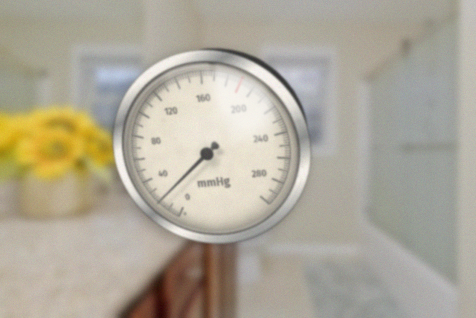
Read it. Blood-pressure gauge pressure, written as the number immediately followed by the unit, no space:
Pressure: 20mmHg
